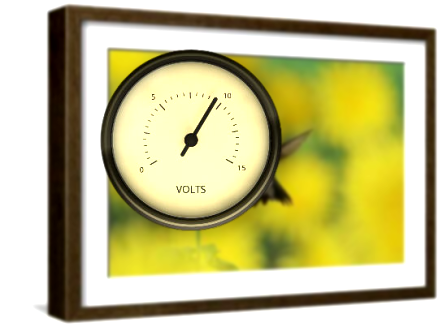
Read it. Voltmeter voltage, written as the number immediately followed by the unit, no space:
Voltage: 9.5V
